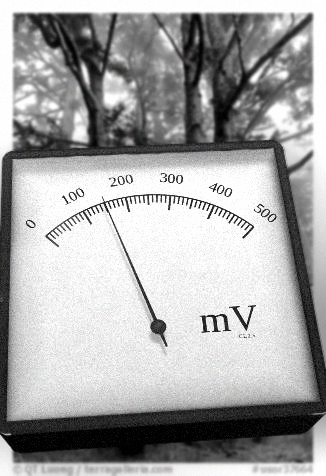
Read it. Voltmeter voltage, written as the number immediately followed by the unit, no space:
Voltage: 150mV
